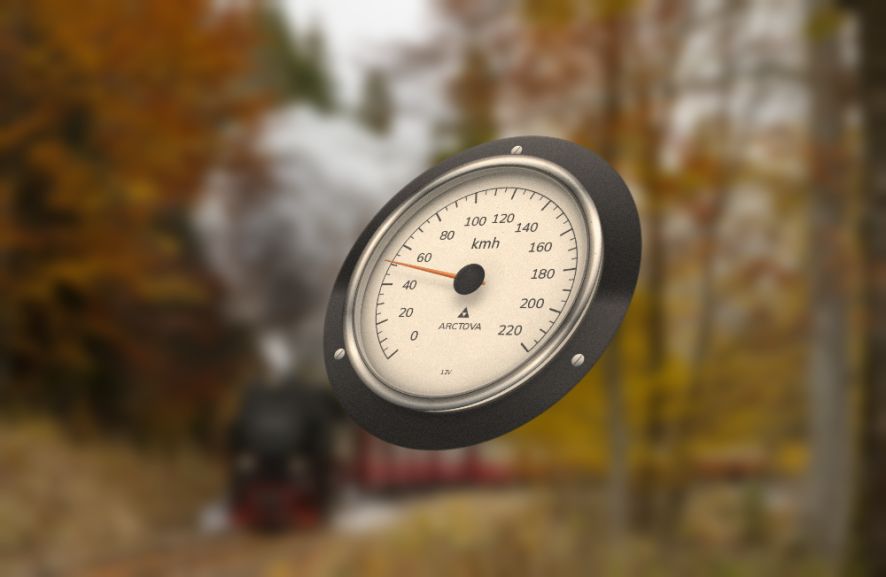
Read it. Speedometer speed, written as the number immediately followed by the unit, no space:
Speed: 50km/h
